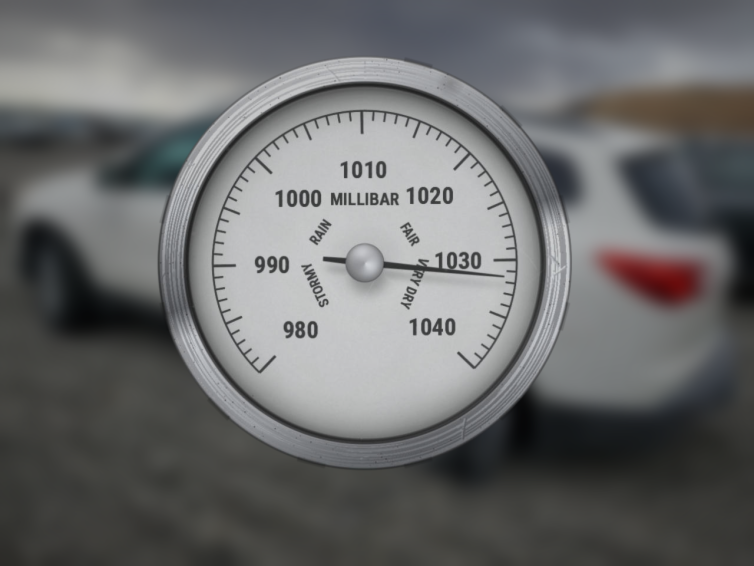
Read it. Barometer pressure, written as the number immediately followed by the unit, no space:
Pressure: 1031.5mbar
